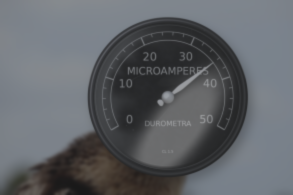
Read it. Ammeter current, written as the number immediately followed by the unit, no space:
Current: 36µA
